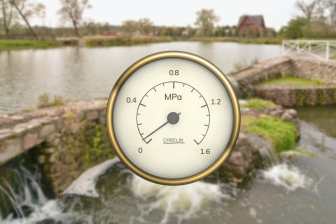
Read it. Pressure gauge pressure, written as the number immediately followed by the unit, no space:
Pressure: 0.05MPa
